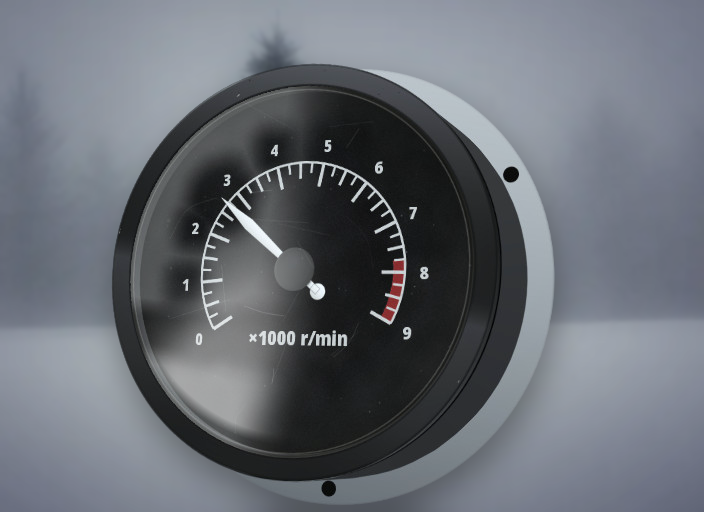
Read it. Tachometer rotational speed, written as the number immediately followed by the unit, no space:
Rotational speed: 2750rpm
